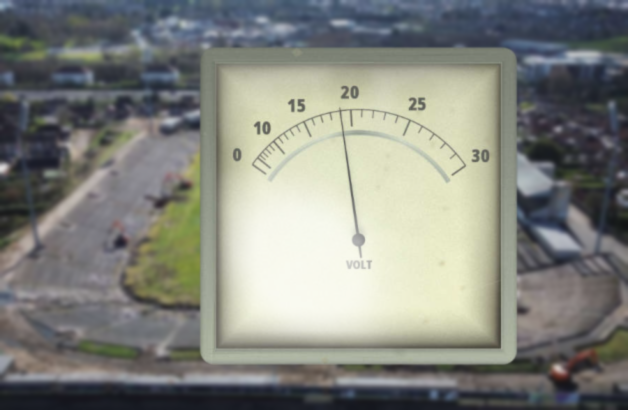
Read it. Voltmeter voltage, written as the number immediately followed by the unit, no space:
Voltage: 19V
